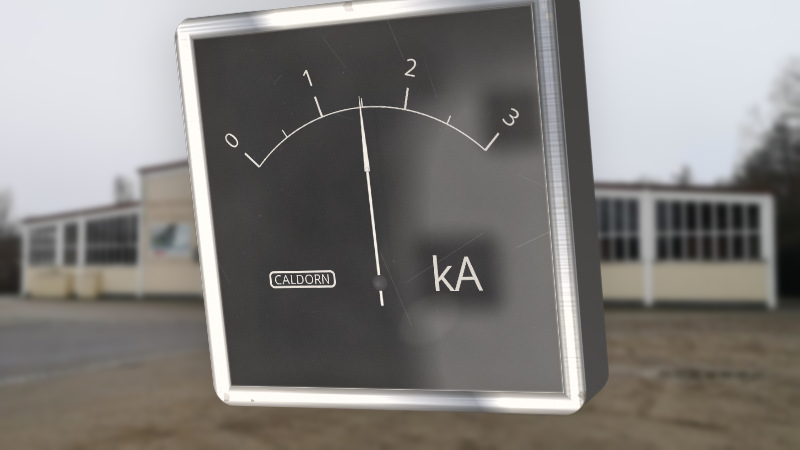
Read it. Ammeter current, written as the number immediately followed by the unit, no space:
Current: 1.5kA
